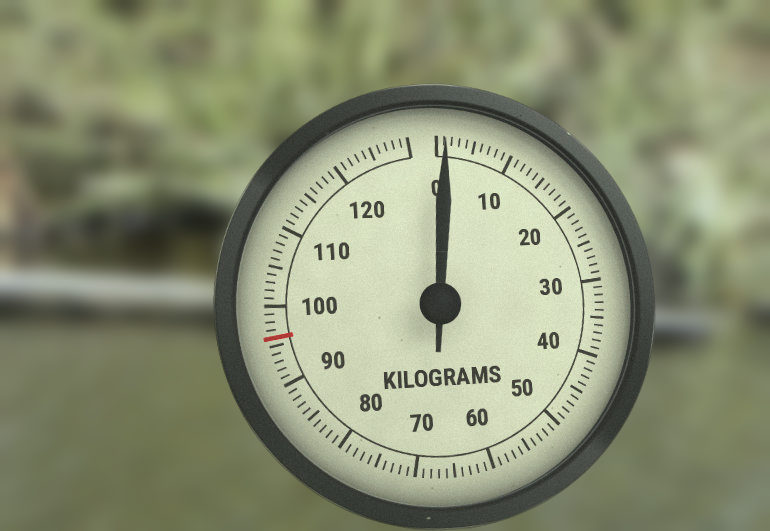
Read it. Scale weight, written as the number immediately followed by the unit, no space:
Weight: 1kg
